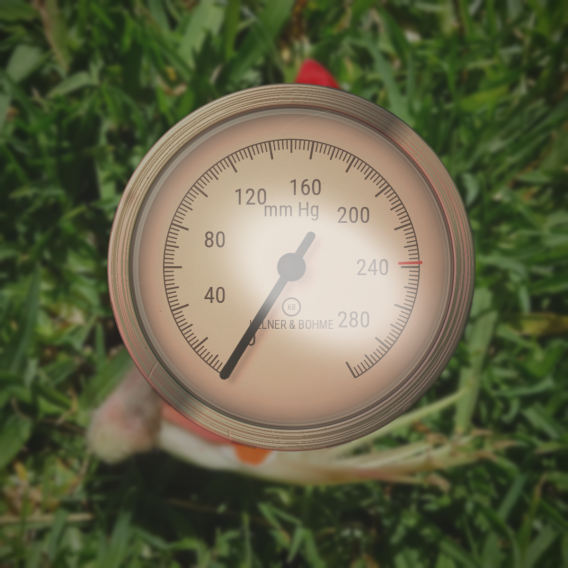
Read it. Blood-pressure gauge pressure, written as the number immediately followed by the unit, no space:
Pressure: 2mmHg
